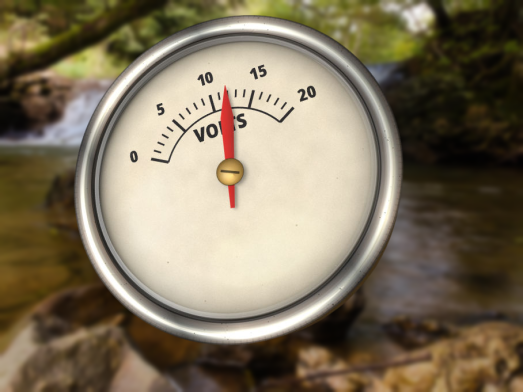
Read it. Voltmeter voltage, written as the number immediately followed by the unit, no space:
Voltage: 12V
